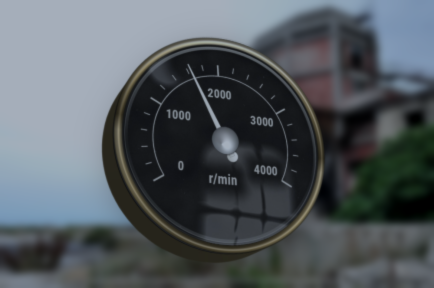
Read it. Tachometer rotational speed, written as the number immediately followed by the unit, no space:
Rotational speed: 1600rpm
